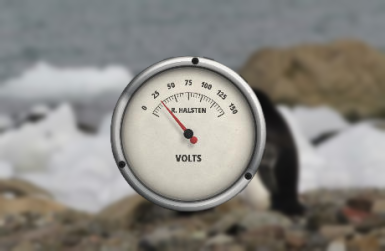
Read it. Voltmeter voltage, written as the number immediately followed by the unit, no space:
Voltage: 25V
